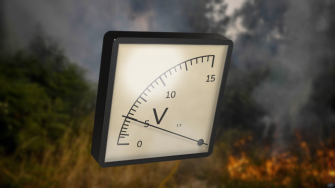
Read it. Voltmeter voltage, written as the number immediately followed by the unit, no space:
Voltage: 5V
